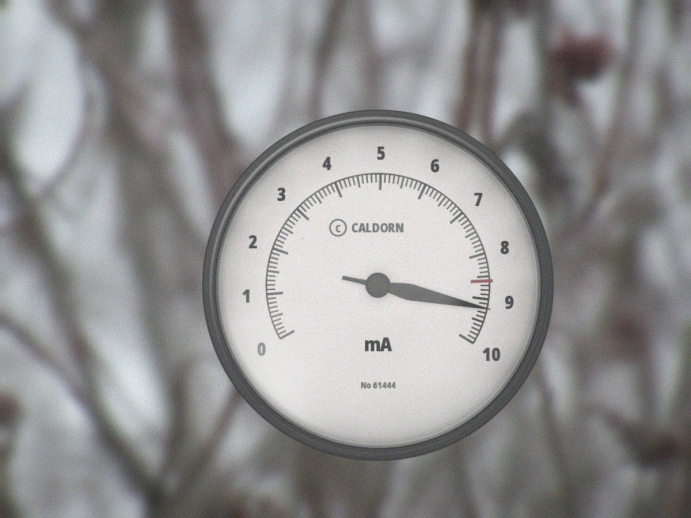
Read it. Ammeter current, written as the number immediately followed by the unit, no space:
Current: 9.2mA
